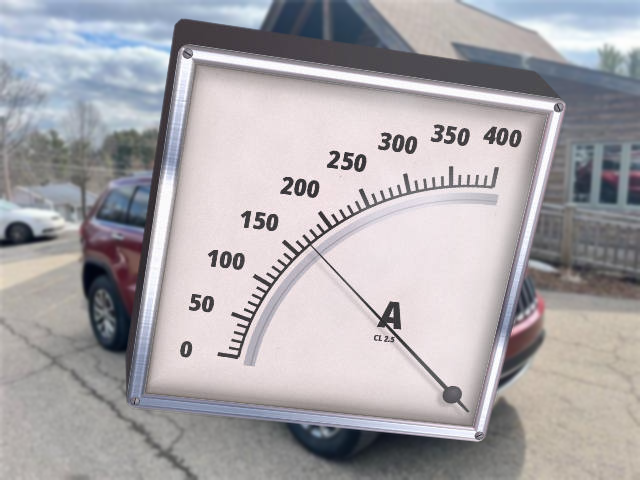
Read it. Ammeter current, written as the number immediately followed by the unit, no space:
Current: 170A
